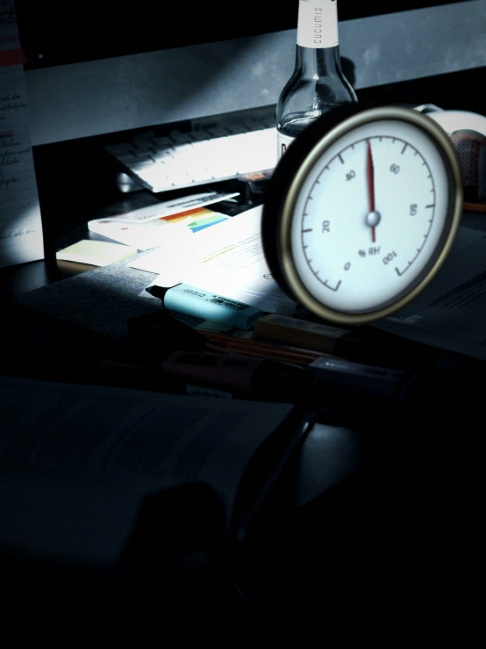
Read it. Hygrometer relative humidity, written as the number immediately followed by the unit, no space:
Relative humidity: 48%
